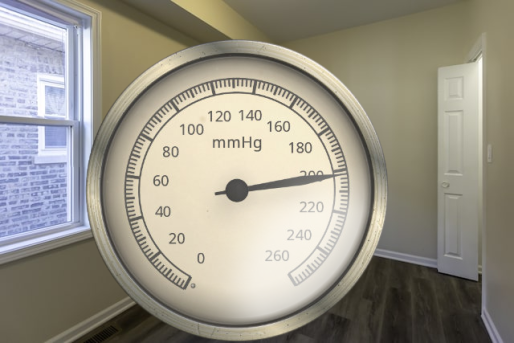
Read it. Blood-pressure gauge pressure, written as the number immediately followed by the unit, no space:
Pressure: 202mmHg
